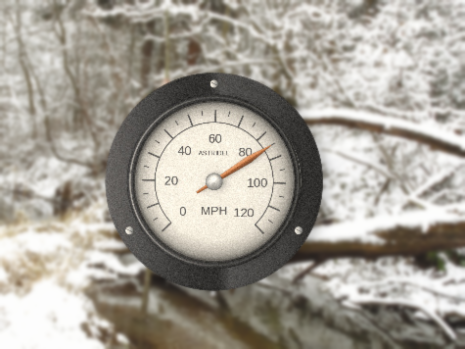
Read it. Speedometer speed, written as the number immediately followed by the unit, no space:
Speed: 85mph
